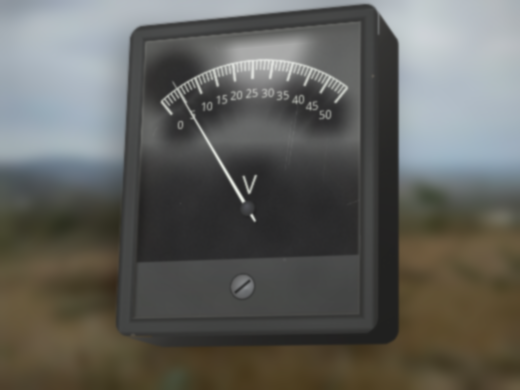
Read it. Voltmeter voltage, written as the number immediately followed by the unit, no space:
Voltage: 5V
